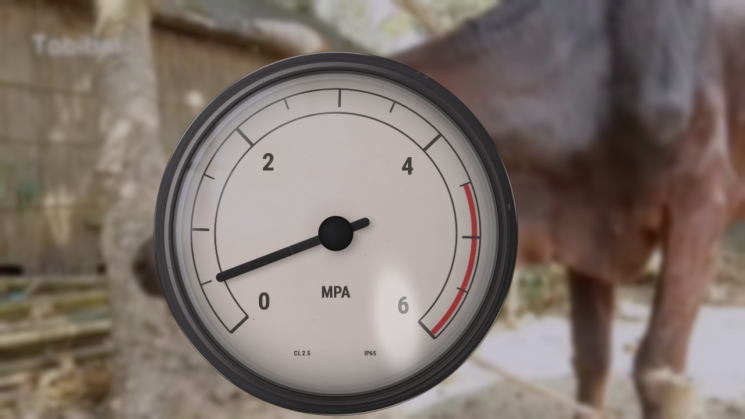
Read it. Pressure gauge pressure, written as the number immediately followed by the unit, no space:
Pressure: 0.5MPa
